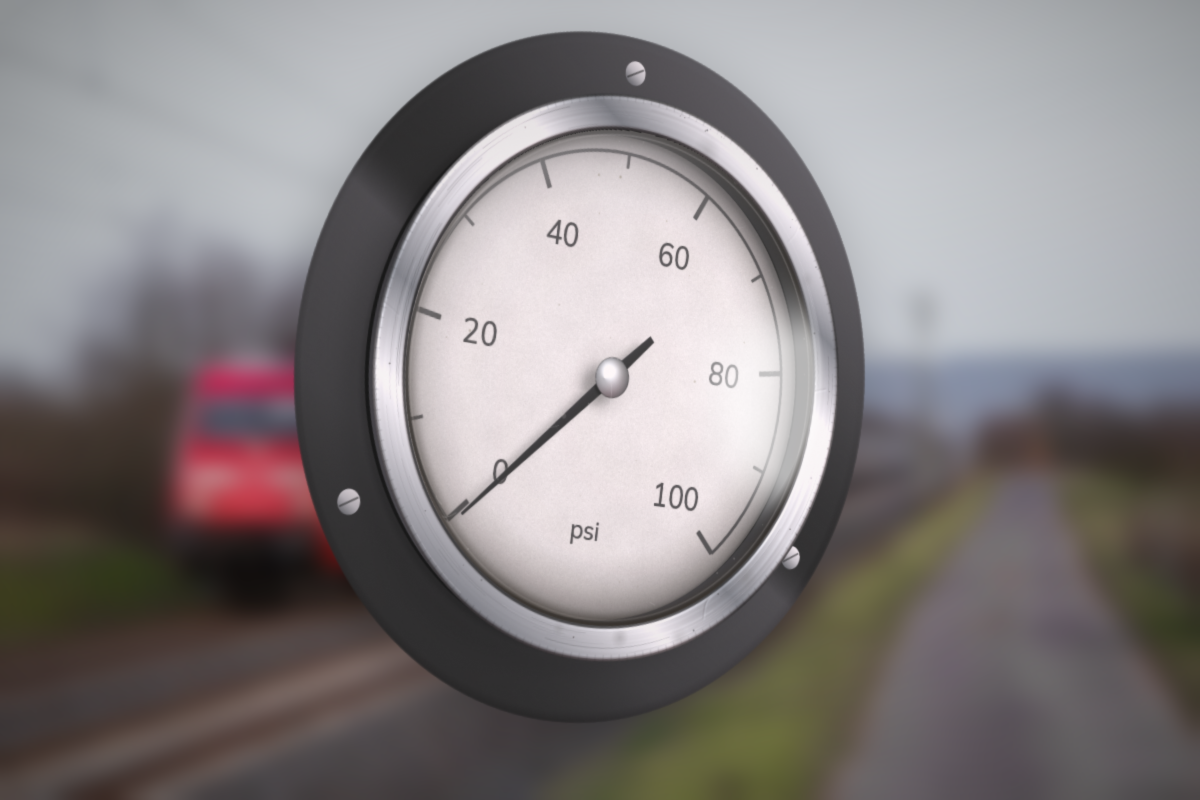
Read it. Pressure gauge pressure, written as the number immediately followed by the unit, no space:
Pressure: 0psi
